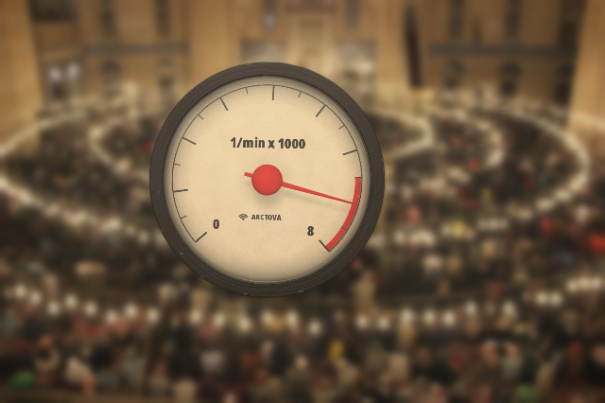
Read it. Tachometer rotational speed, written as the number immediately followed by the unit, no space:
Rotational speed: 7000rpm
